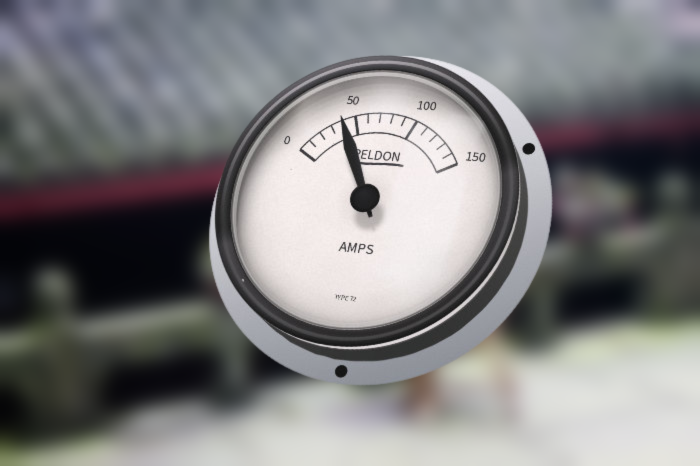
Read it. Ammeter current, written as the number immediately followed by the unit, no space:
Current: 40A
